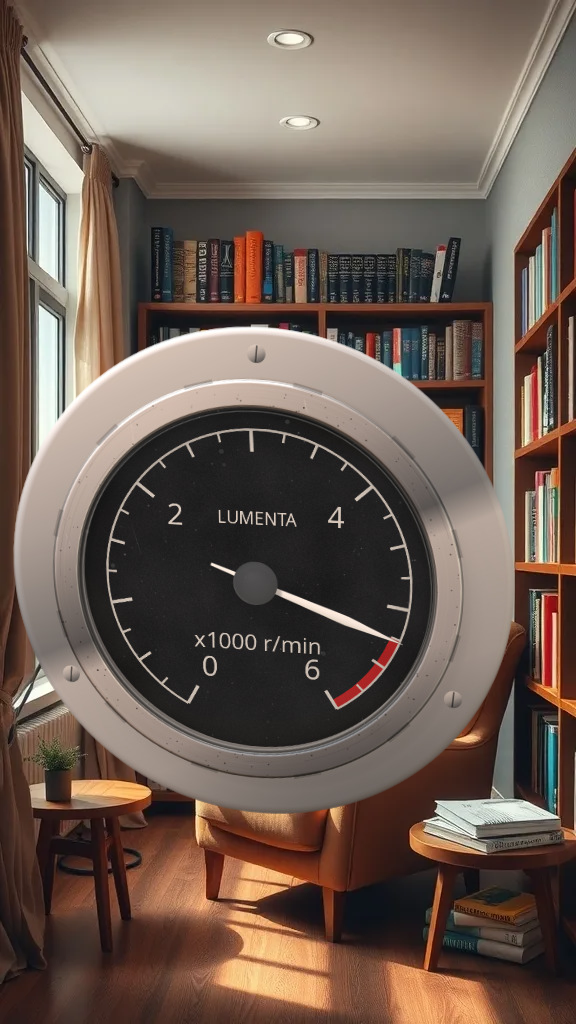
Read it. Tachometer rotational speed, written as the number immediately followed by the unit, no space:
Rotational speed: 5250rpm
